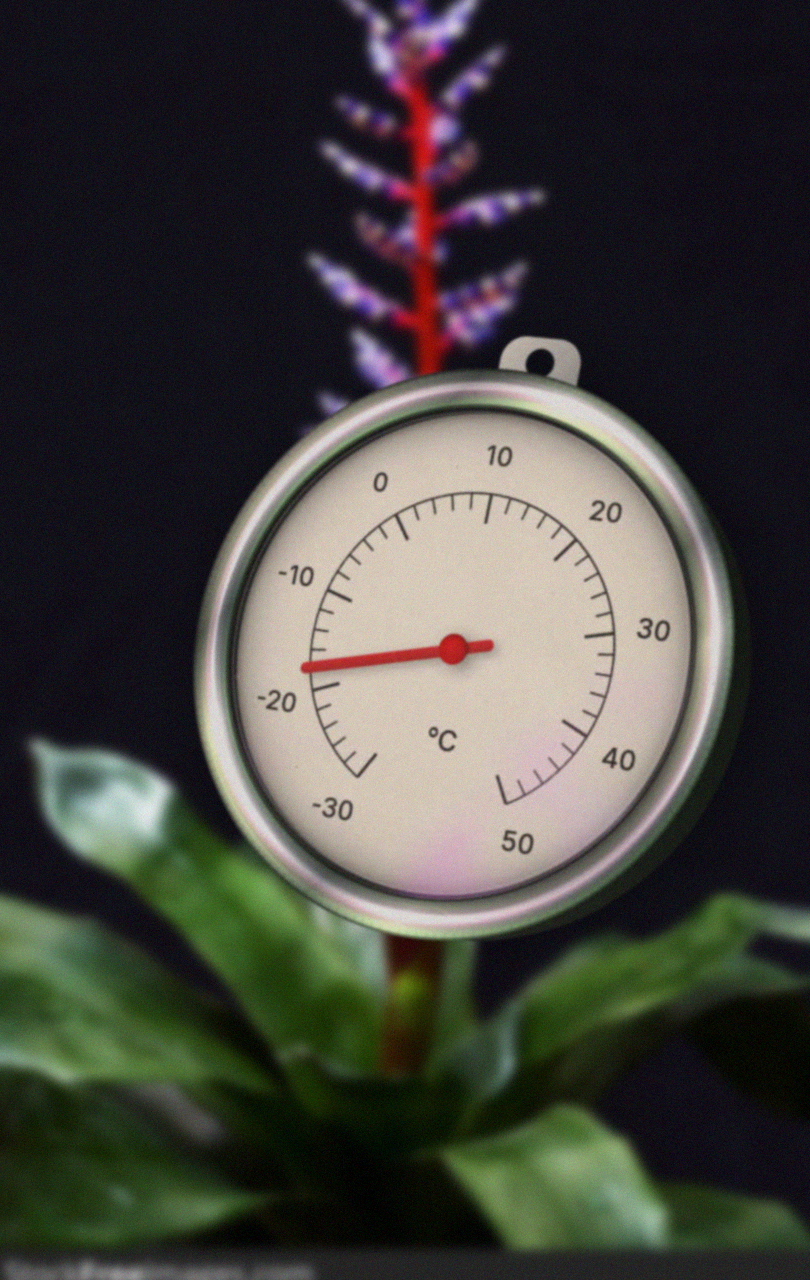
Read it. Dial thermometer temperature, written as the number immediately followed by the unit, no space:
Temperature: -18°C
